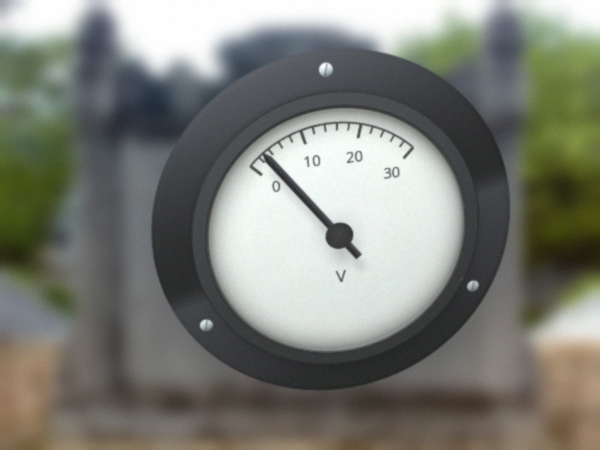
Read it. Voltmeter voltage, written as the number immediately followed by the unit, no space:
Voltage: 3V
